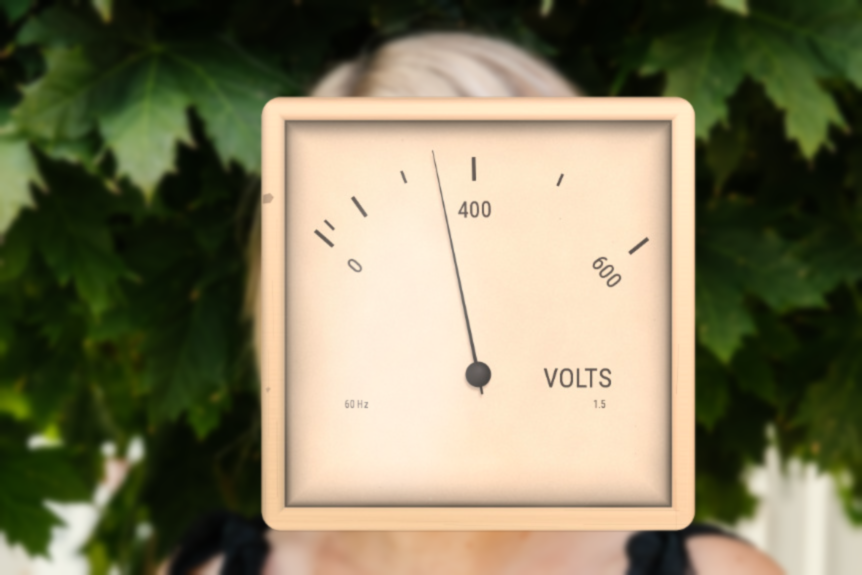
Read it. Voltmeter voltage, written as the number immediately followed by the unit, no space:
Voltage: 350V
